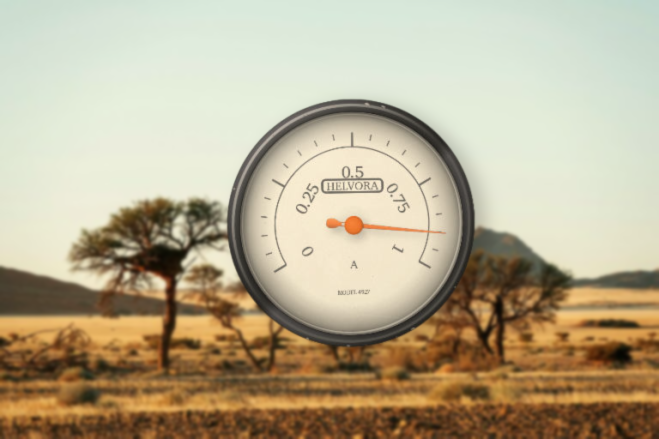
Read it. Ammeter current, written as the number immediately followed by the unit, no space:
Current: 0.9A
